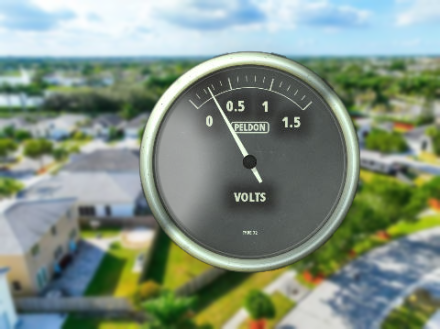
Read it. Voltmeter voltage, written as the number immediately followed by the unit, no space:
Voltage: 0.25V
